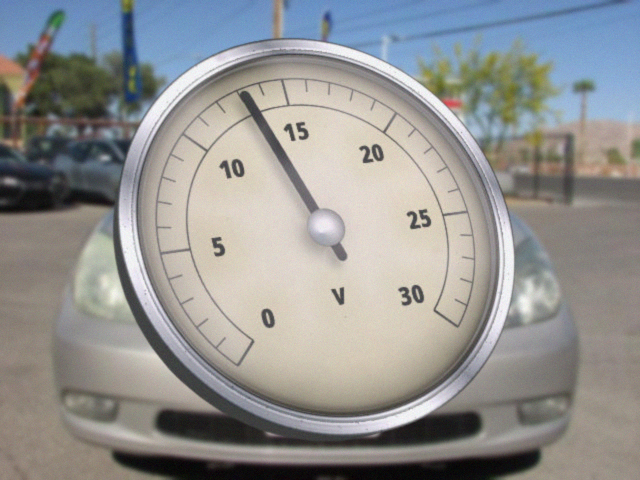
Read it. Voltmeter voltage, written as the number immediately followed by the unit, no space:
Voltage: 13V
